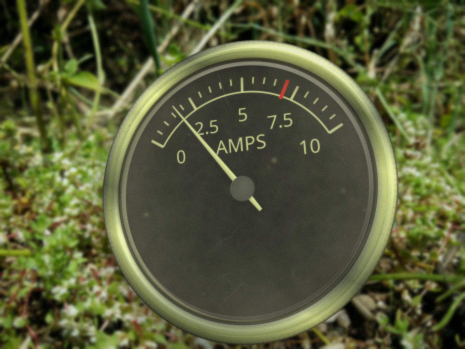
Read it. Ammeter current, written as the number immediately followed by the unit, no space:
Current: 1.75A
